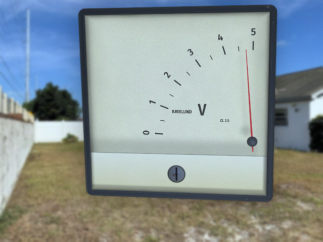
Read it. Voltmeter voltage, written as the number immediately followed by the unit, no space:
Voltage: 4.75V
